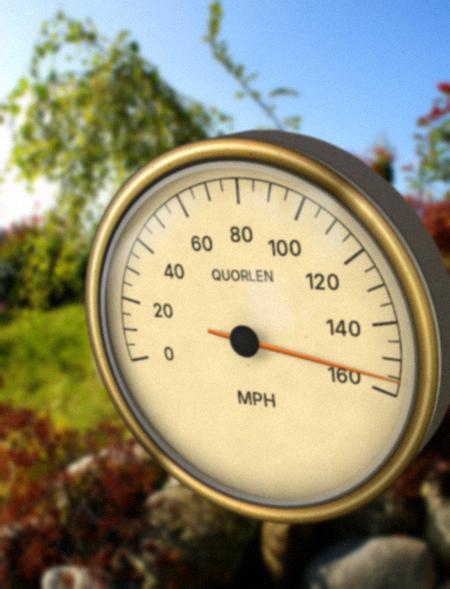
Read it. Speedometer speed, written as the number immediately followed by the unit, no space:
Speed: 155mph
